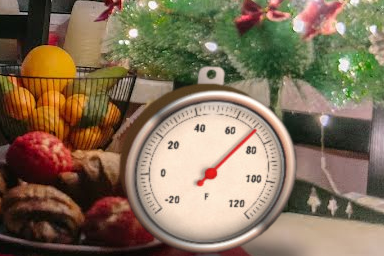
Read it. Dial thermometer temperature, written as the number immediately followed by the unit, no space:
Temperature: 70°F
